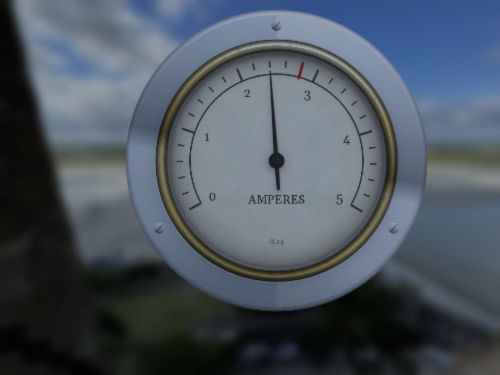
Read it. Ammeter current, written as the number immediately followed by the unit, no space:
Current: 2.4A
